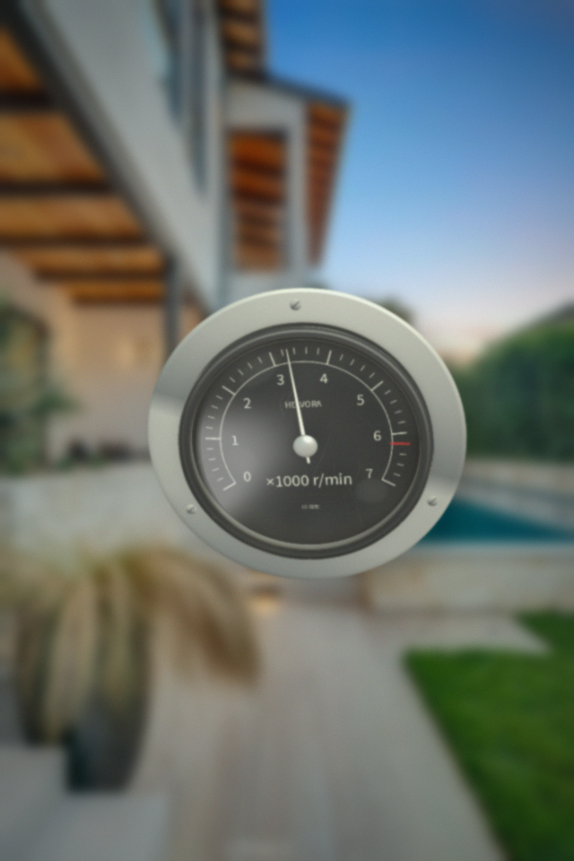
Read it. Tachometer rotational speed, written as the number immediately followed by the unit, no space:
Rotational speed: 3300rpm
